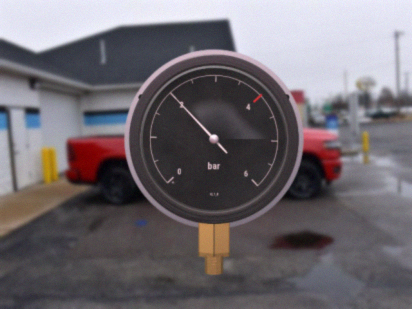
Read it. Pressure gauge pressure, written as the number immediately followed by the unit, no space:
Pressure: 2bar
